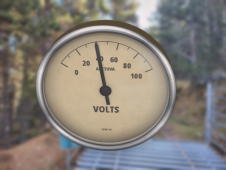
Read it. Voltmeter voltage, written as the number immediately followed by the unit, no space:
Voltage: 40V
